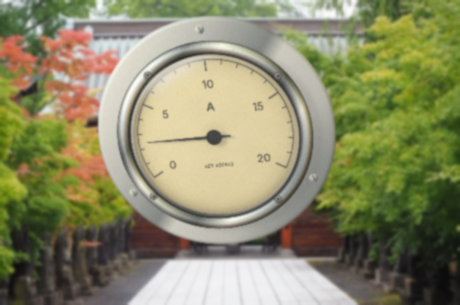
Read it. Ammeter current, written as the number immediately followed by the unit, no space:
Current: 2.5A
